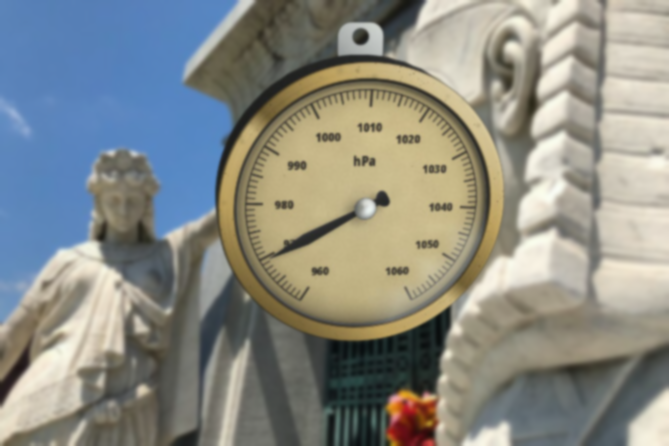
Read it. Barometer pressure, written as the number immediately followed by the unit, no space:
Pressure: 970hPa
